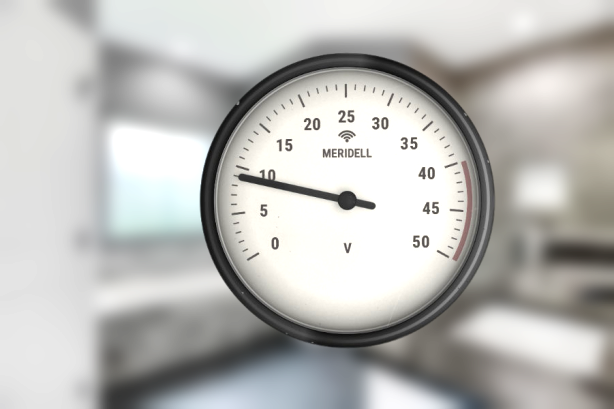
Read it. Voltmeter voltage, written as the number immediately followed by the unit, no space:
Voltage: 9V
